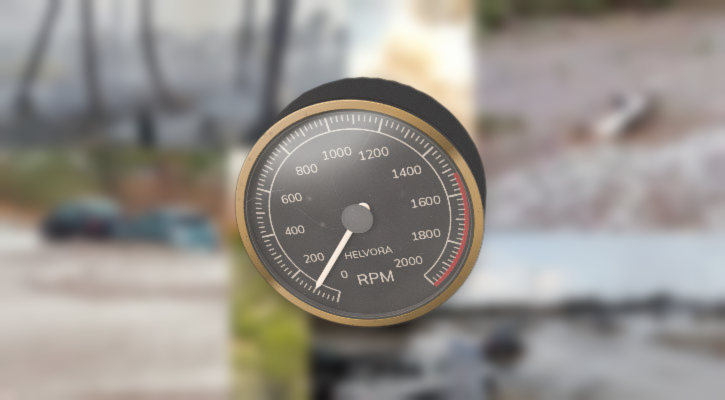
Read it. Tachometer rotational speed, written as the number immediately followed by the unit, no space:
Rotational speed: 100rpm
